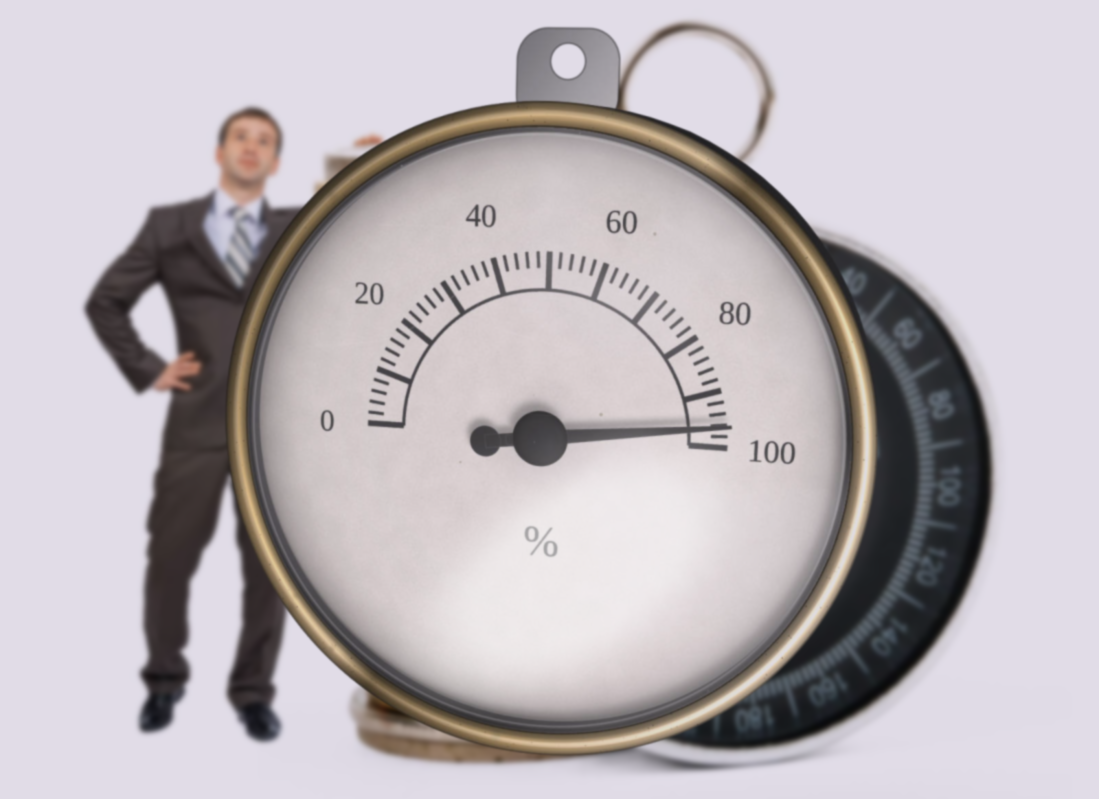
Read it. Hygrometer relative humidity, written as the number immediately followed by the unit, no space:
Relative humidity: 96%
